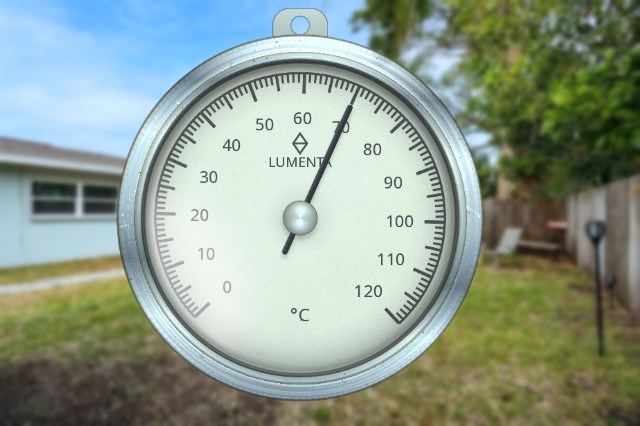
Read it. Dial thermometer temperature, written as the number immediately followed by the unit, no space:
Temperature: 70°C
